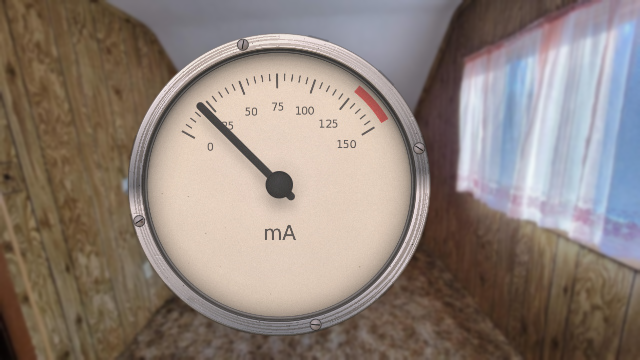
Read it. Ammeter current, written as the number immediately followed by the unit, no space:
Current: 20mA
